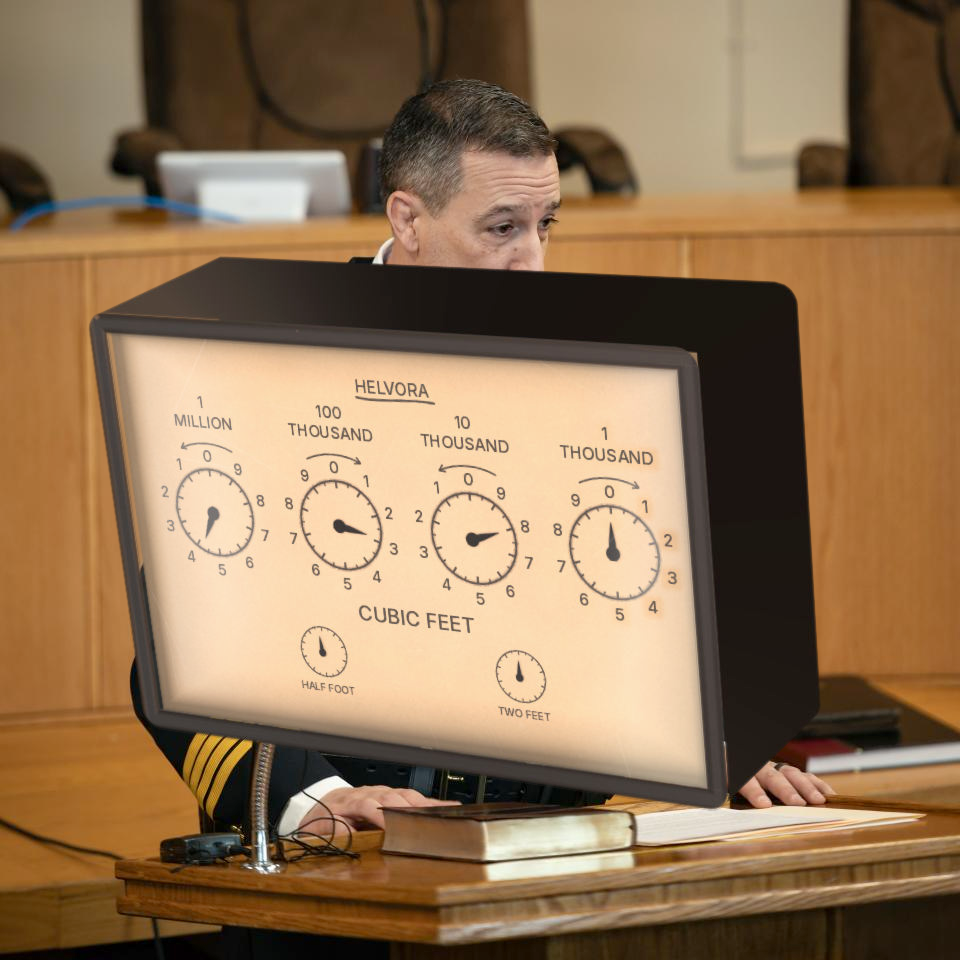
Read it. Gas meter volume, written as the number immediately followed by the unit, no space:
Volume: 428000ft³
